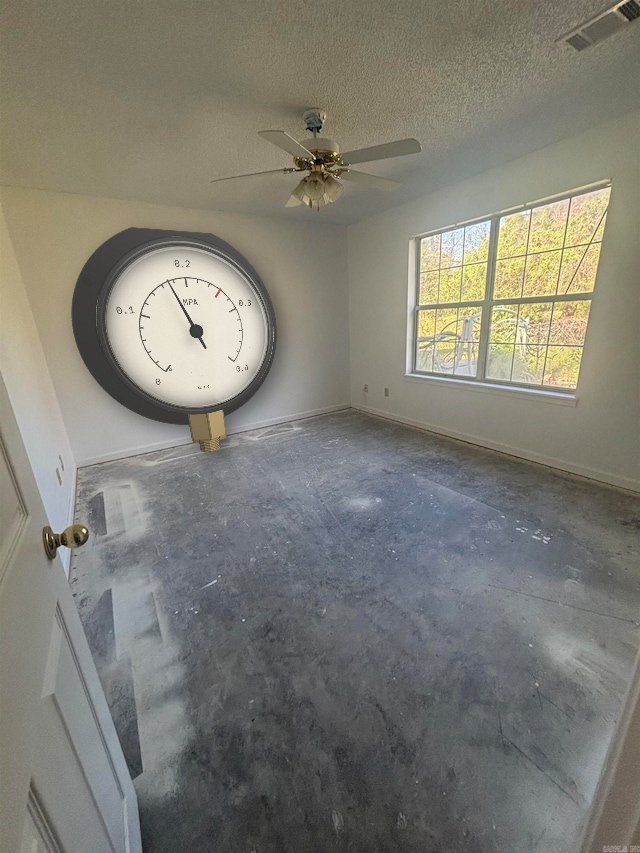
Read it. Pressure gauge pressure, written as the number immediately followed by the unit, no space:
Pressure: 0.17MPa
